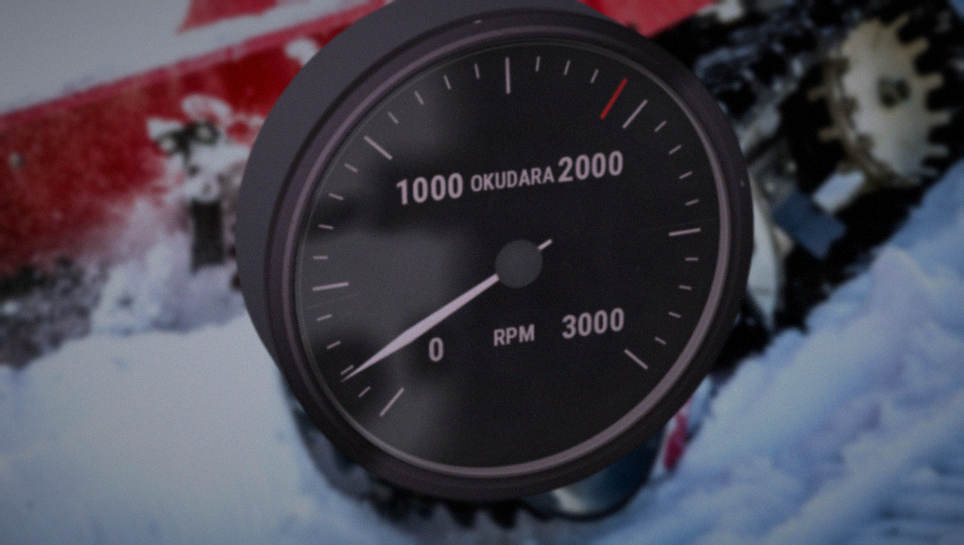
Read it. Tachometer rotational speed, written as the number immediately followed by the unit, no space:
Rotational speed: 200rpm
